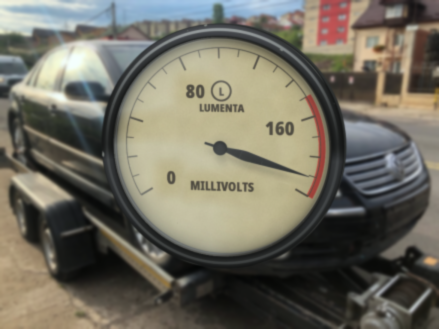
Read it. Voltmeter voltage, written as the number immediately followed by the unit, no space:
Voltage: 190mV
